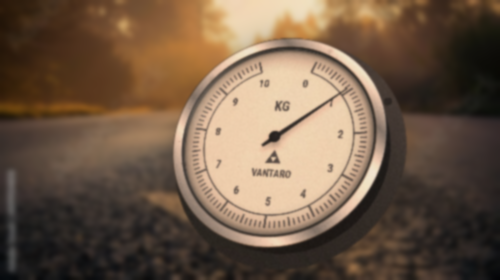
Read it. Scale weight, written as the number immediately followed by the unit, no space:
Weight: 1kg
